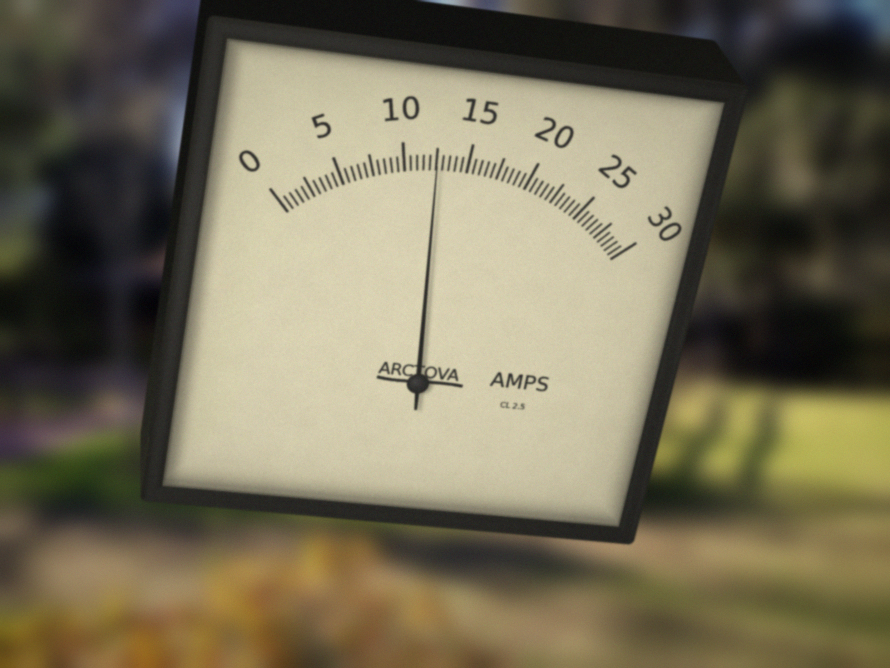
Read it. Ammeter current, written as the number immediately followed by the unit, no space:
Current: 12.5A
